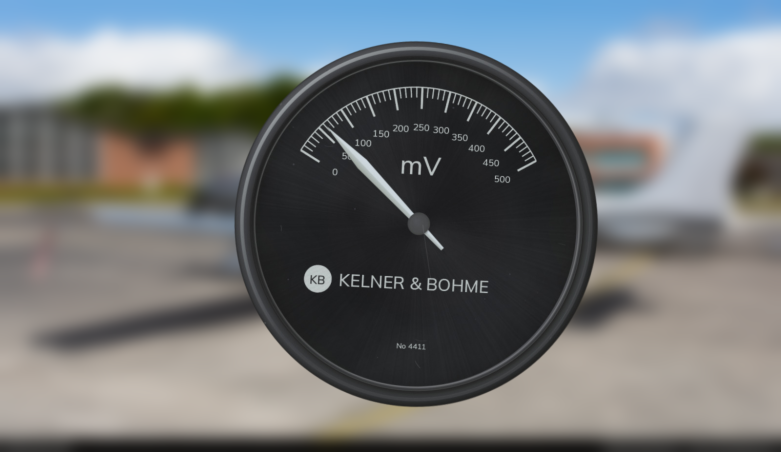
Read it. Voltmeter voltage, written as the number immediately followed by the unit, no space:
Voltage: 60mV
